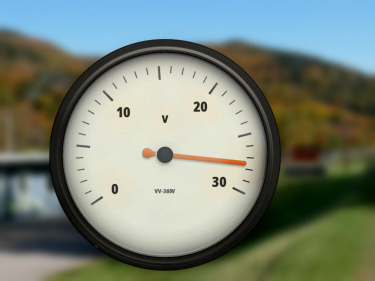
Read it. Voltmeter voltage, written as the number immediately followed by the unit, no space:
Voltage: 27.5V
